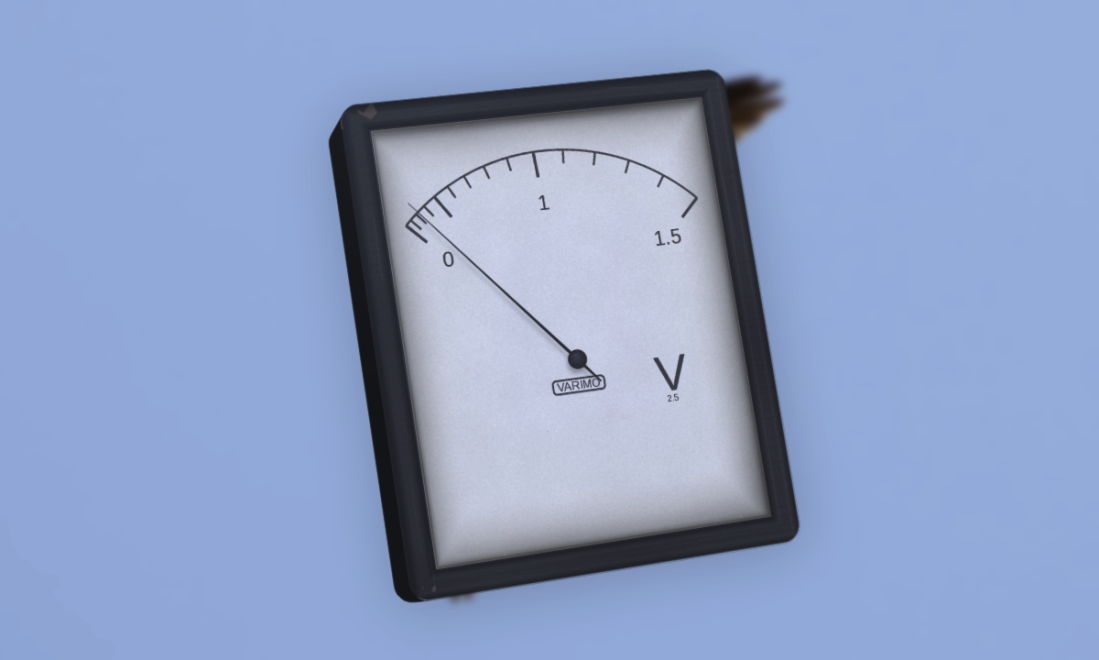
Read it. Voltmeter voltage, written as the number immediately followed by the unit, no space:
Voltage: 0.3V
